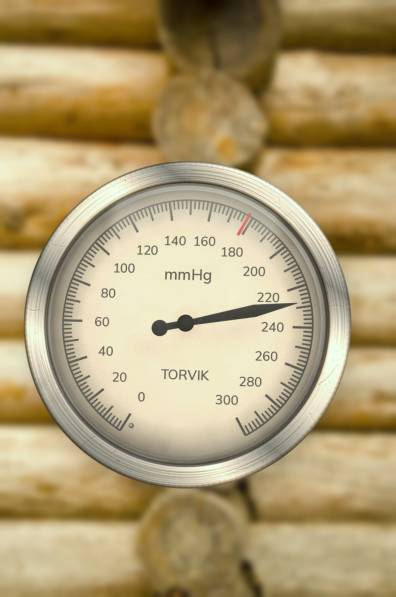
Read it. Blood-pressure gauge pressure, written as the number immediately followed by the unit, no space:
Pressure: 228mmHg
